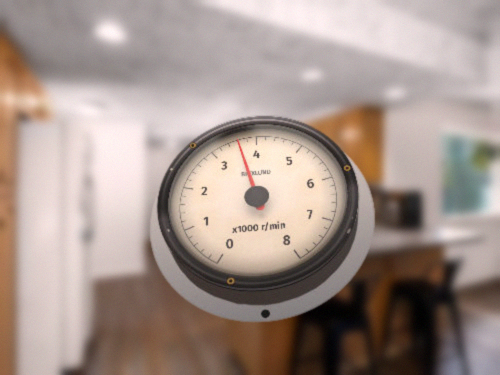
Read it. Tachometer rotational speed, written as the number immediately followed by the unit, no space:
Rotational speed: 3600rpm
